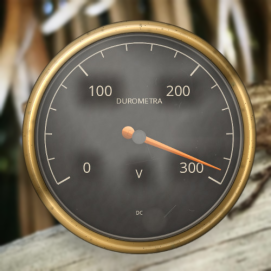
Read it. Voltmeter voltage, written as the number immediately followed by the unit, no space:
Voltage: 290V
